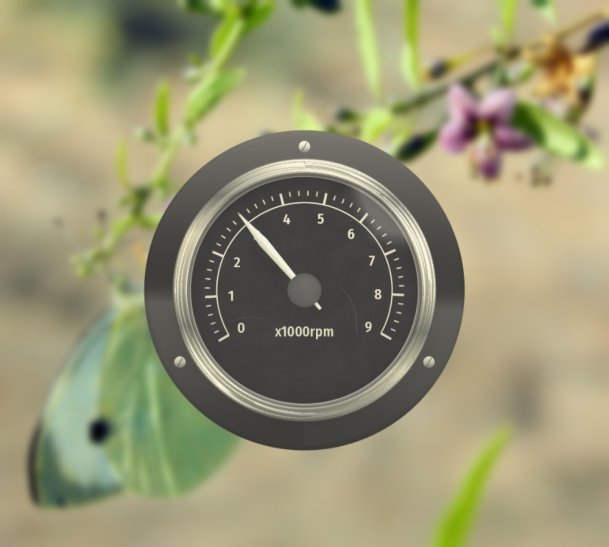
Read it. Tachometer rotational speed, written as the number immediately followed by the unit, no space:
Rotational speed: 3000rpm
